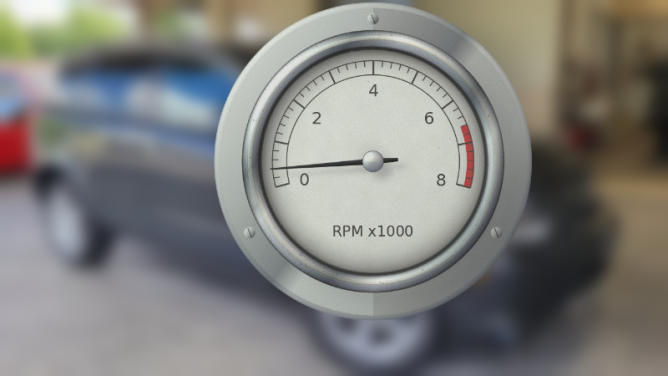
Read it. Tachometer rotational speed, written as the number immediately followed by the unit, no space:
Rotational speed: 400rpm
